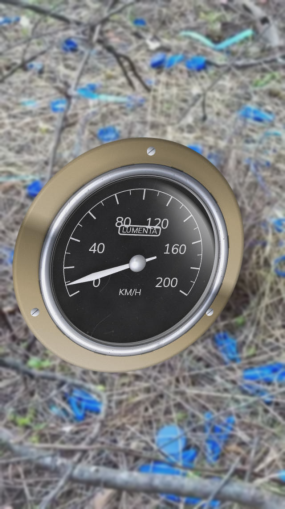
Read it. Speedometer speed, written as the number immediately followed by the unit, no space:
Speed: 10km/h
